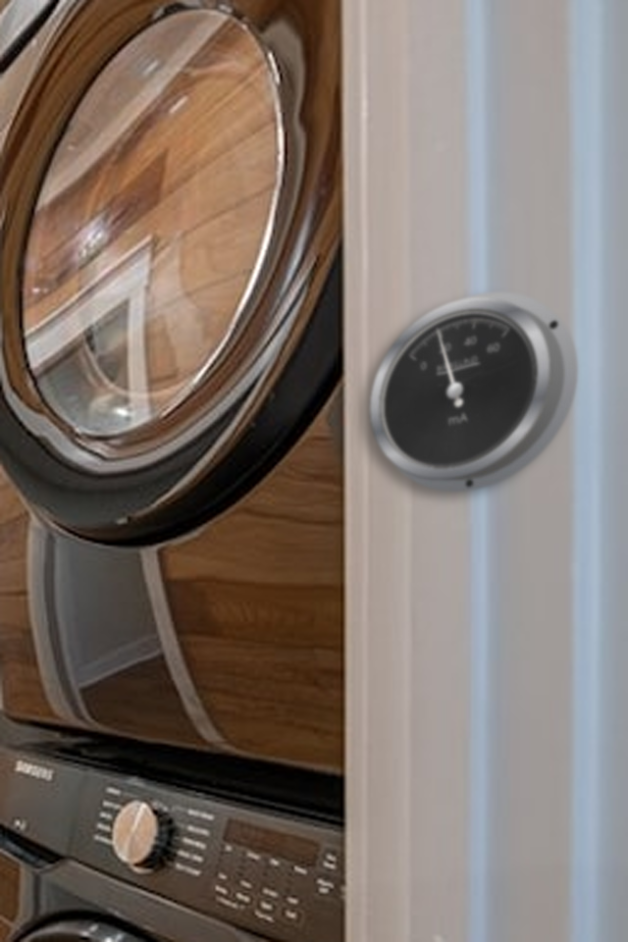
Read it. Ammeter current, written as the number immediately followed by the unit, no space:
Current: 20mA
